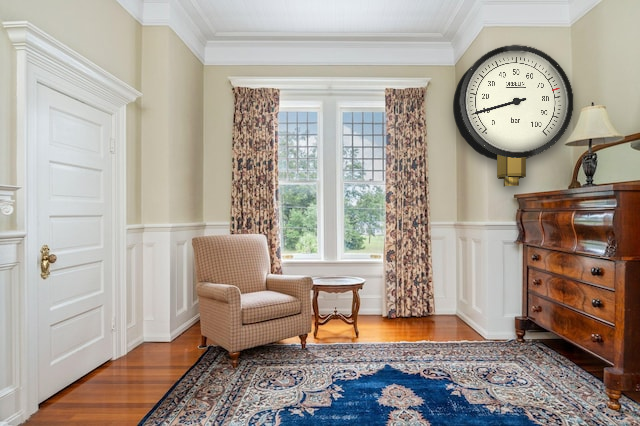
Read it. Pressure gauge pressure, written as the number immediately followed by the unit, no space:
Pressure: 10bar
